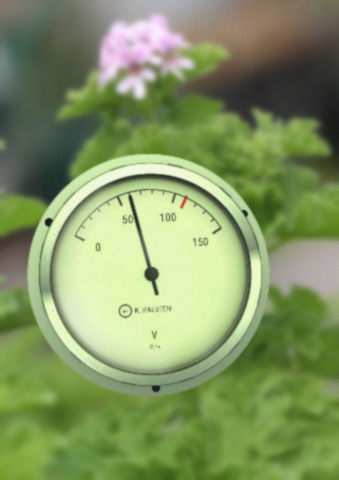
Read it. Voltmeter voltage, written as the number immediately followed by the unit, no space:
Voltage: 60V
